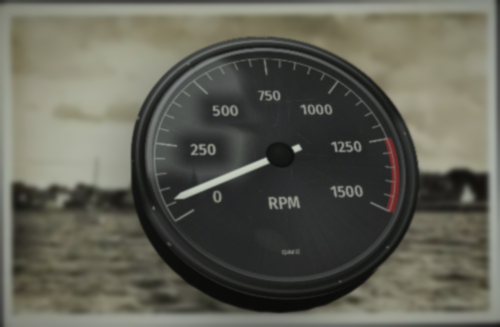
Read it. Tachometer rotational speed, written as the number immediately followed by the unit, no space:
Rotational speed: 50rpm
